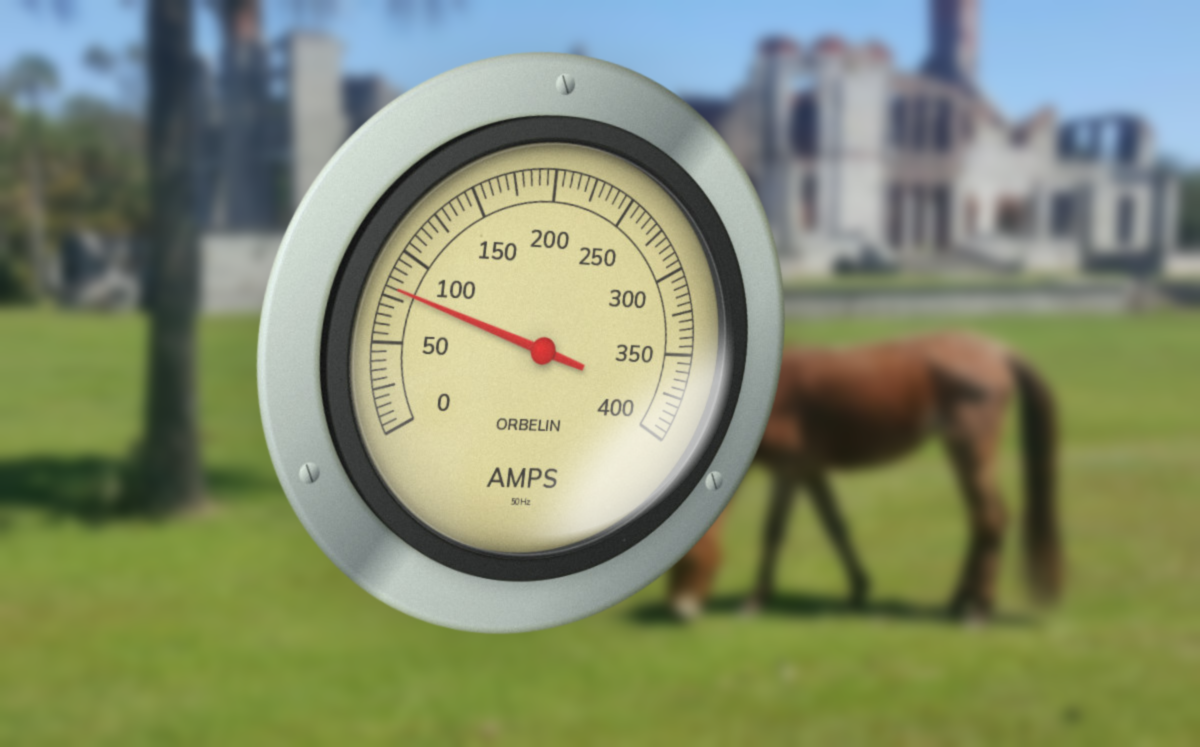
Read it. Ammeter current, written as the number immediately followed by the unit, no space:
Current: 80A
